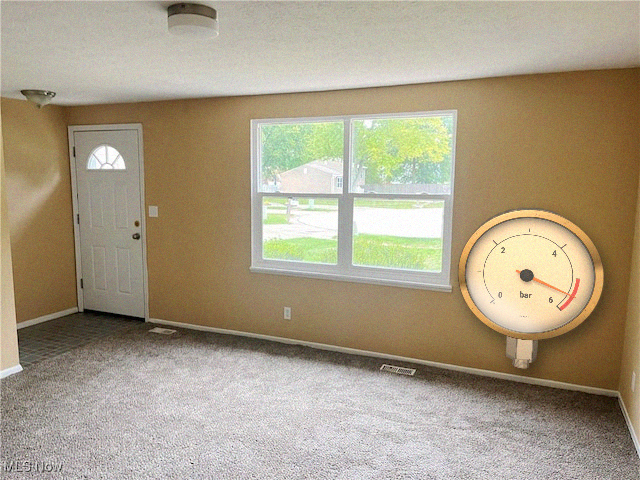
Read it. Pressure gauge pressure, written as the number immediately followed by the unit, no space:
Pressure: 5.5bar
